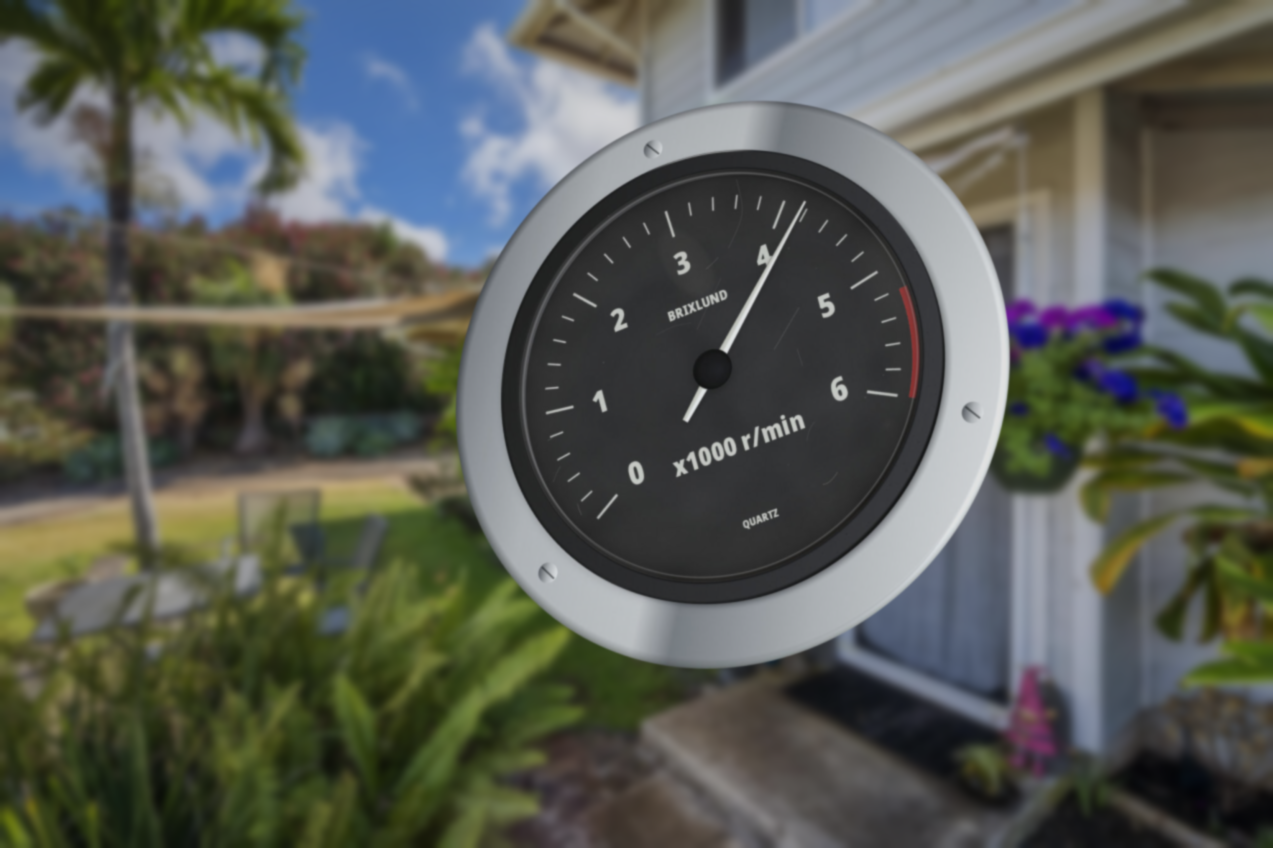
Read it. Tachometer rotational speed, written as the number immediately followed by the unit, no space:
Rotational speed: 4200rpm
